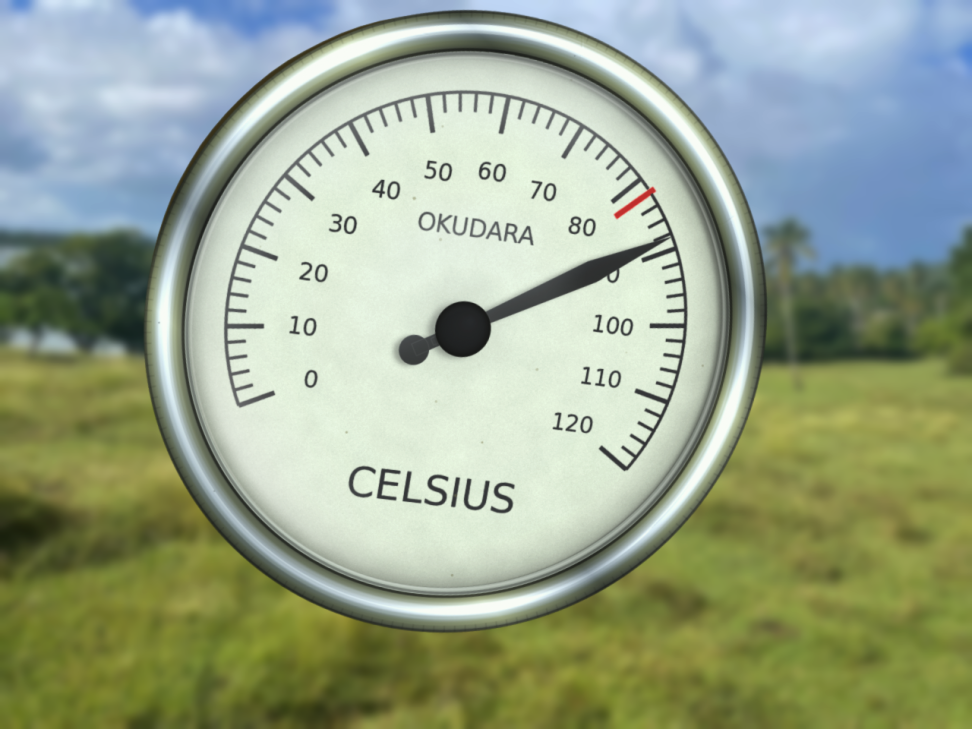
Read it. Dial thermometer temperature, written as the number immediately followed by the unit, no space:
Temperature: 88°C
